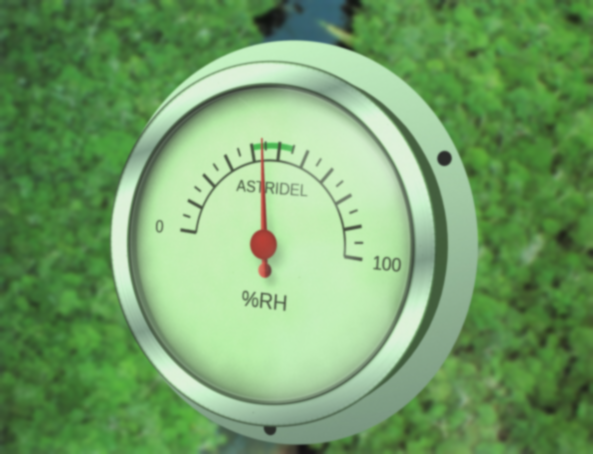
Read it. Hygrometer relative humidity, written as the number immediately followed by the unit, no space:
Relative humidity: 45%
